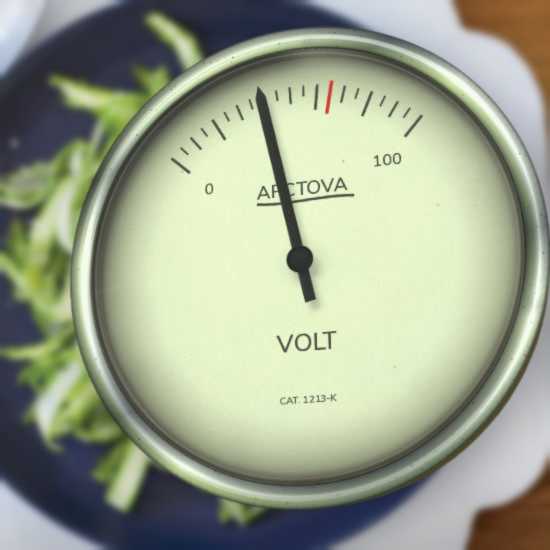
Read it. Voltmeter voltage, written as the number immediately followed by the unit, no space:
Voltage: 40V
